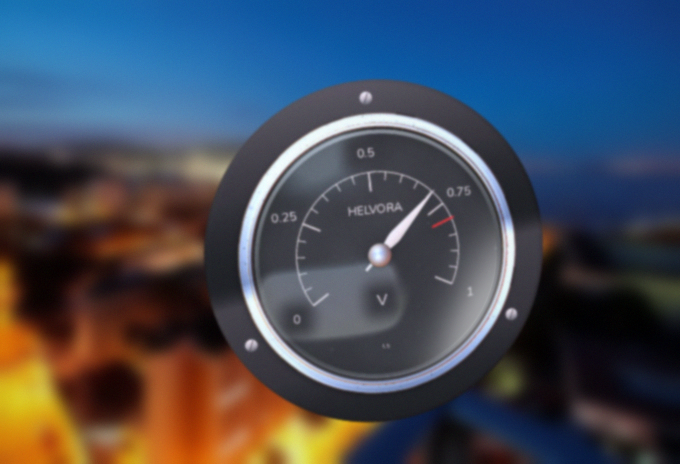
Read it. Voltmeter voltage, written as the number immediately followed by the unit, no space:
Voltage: 0.7V
